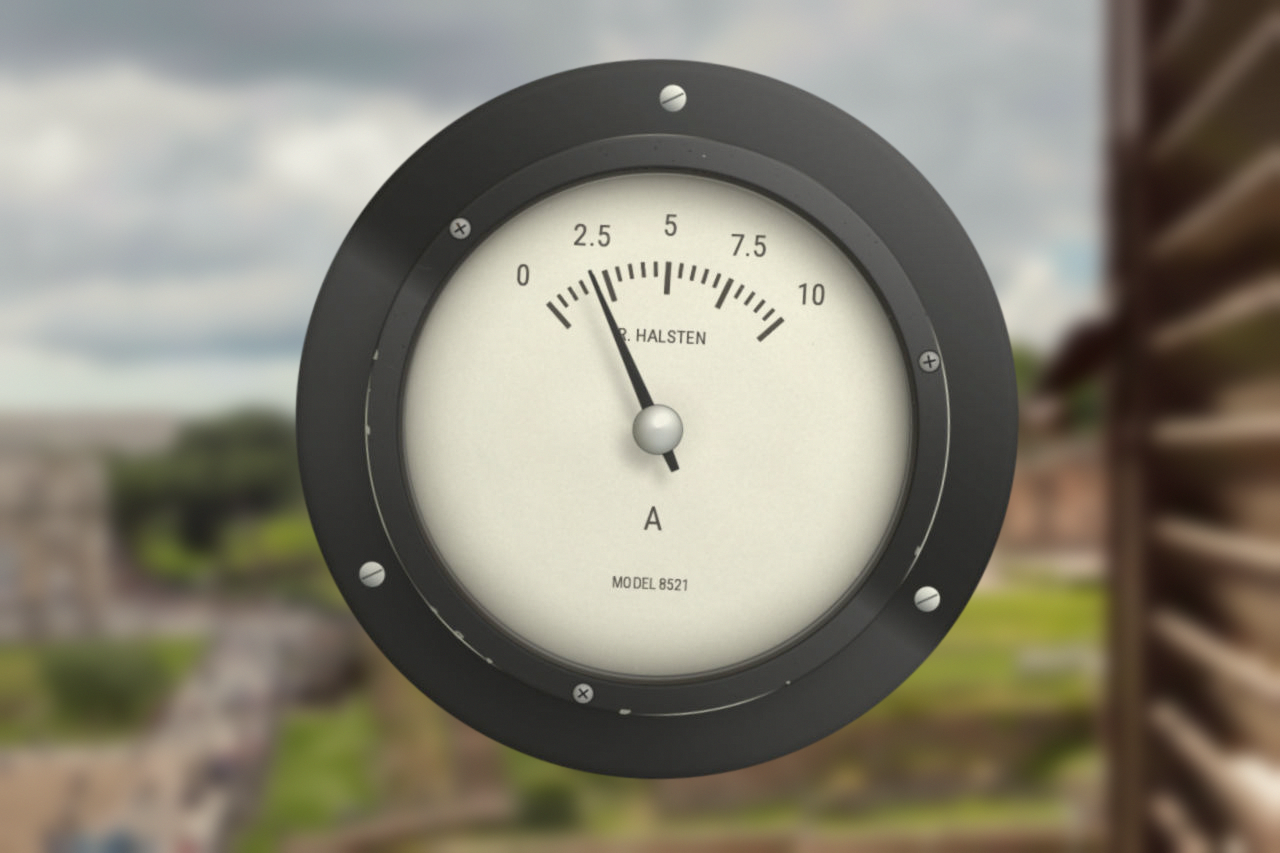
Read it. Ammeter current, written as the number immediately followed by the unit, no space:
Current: 2A
